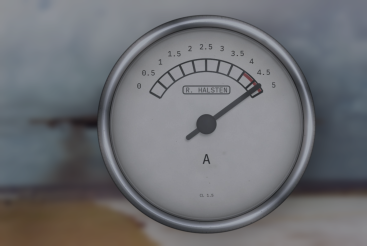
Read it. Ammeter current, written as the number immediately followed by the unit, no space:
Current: 4.75A
